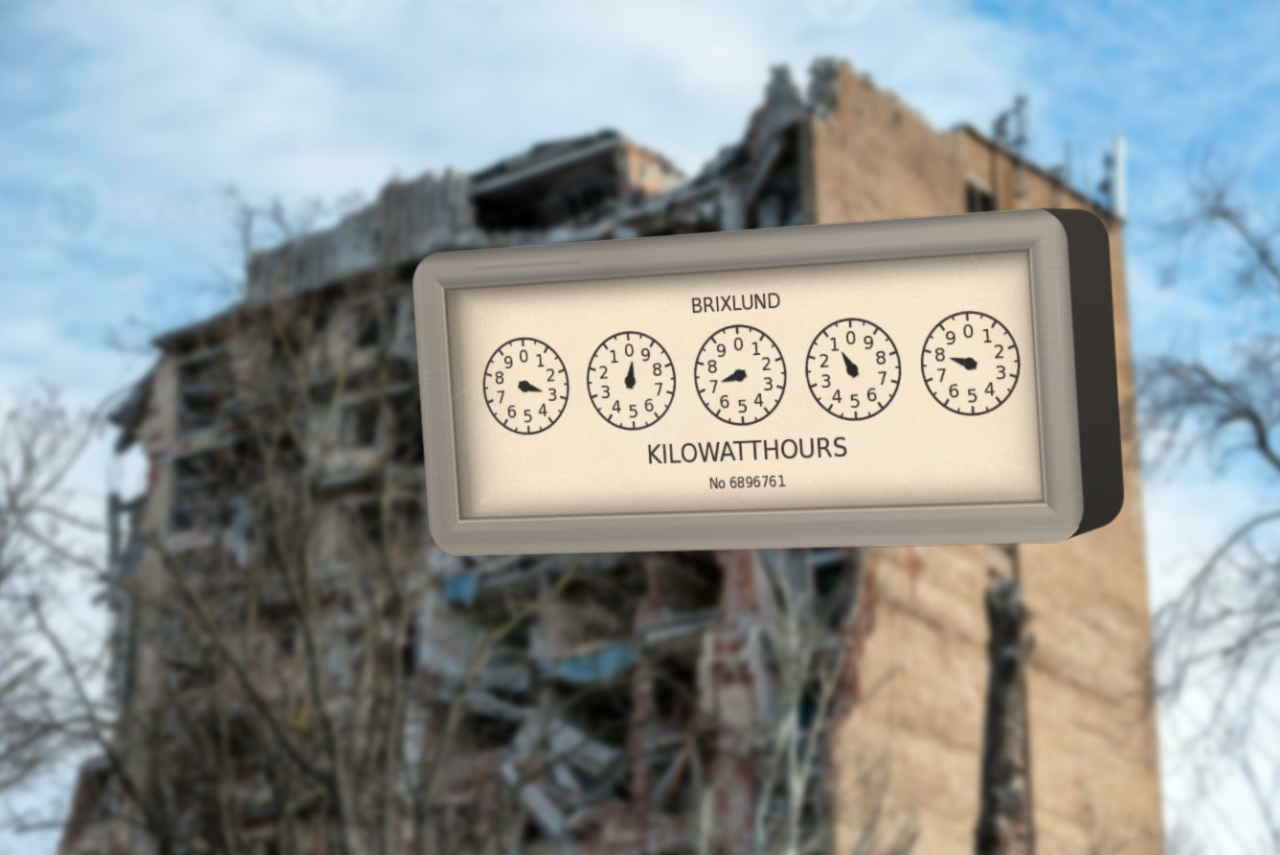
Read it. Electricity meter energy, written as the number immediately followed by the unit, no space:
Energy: 29708kWh
